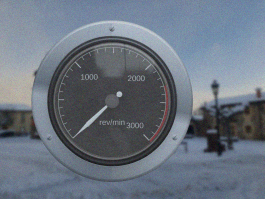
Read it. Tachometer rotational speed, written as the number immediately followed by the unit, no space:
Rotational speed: 0rpm
